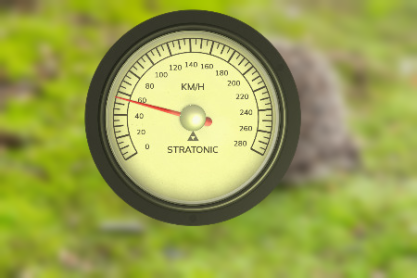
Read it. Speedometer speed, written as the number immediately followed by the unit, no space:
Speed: 55km/h
